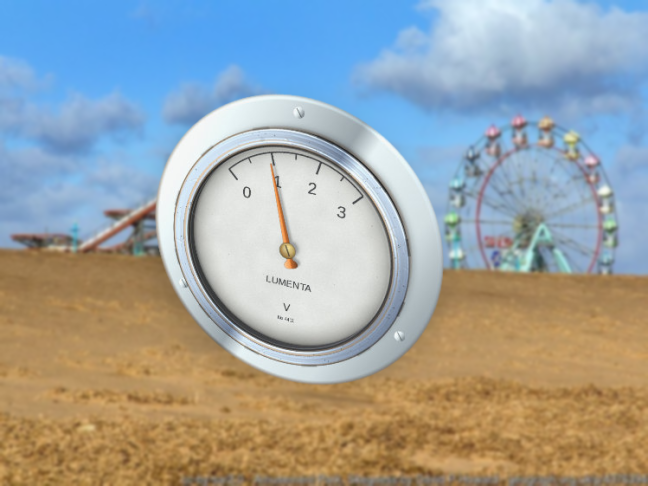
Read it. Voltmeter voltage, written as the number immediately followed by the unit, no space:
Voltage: 1V
